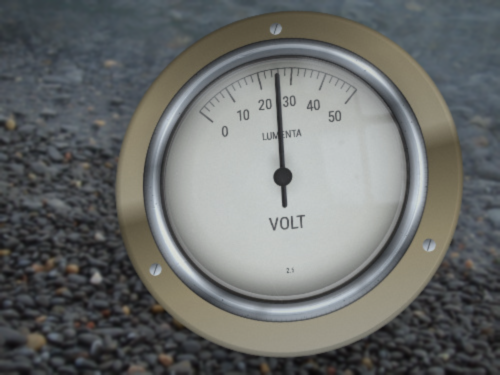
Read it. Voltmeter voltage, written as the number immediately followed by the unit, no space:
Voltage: 26V
